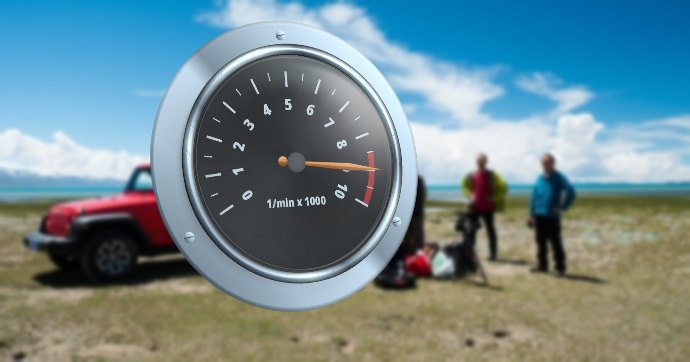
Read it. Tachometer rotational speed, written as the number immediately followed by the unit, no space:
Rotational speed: 9000rpm
